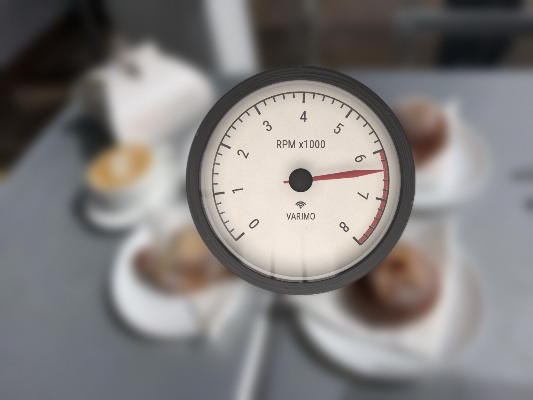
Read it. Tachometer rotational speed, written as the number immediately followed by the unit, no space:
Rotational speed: 6400rpm
